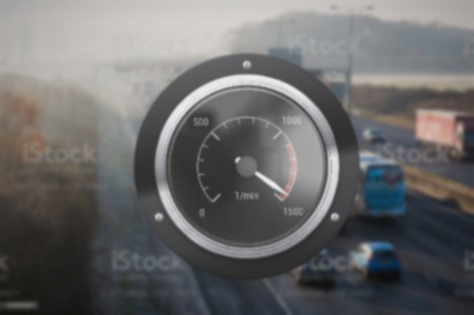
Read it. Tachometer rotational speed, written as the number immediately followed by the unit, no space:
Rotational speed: 1450rpm
